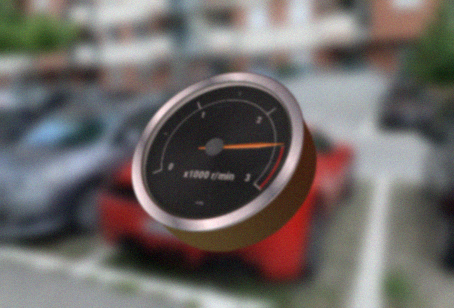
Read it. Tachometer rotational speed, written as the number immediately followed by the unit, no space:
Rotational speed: 2500rpm
